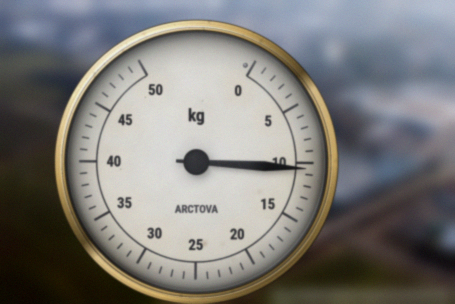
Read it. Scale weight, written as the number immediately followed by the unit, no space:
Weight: 10.5kg
